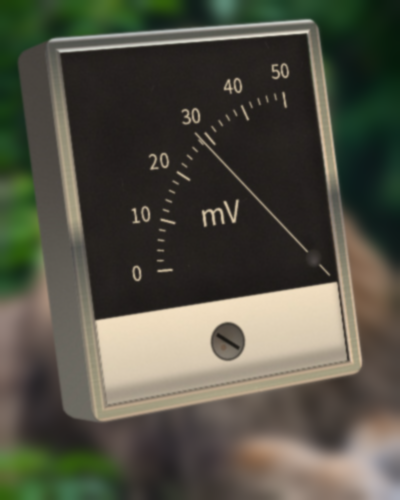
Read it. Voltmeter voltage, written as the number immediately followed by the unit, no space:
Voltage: 28mV
